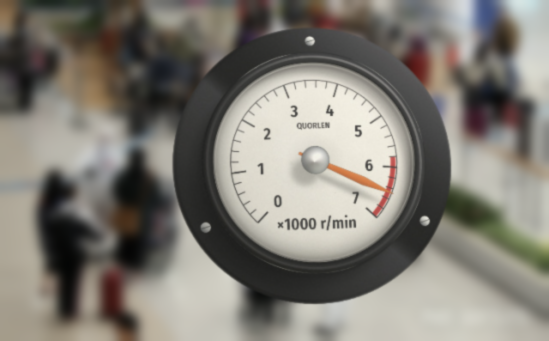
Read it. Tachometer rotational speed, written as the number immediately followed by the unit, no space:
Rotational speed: 6500rpm
